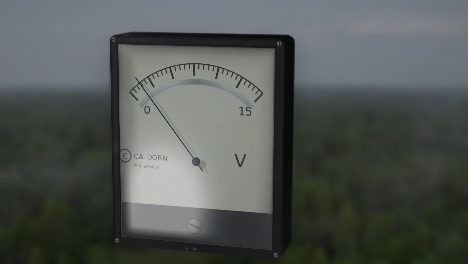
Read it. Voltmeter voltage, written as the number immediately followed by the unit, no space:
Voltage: 1.5V
